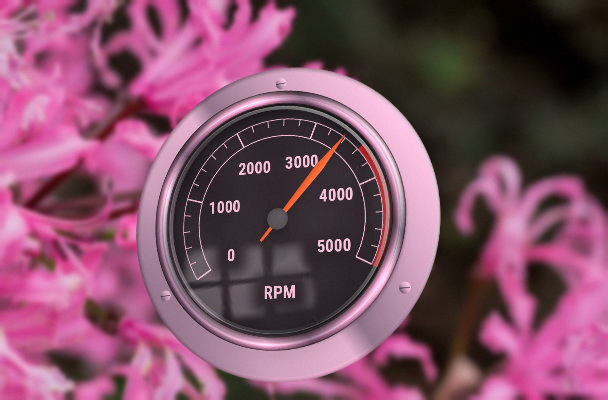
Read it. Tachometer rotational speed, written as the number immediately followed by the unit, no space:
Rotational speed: 3400rpm
